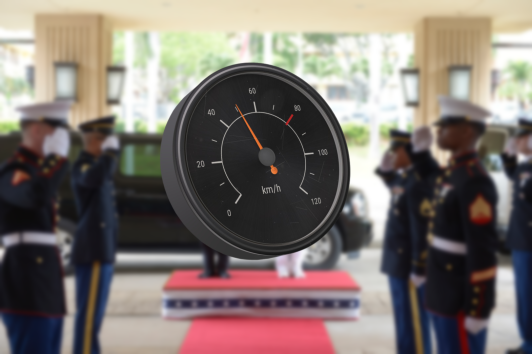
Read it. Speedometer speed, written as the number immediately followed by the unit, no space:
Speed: 50km/h
